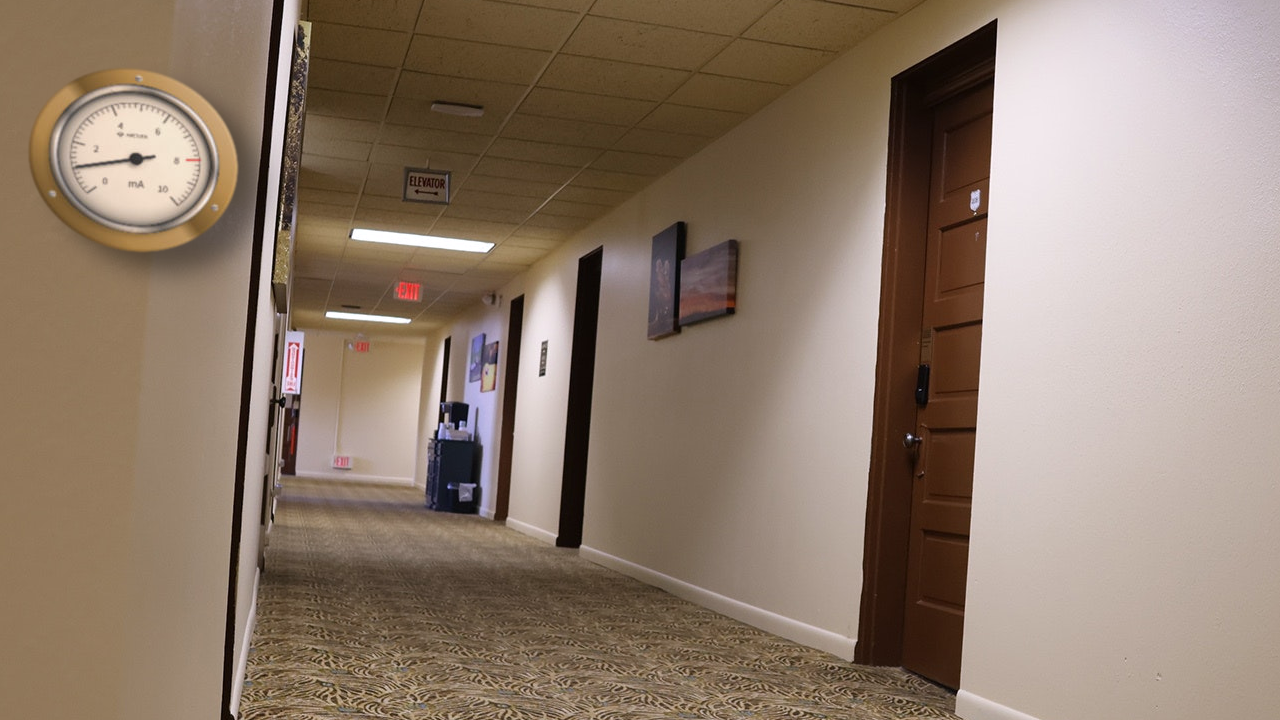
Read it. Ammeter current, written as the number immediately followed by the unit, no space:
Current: 1mA
